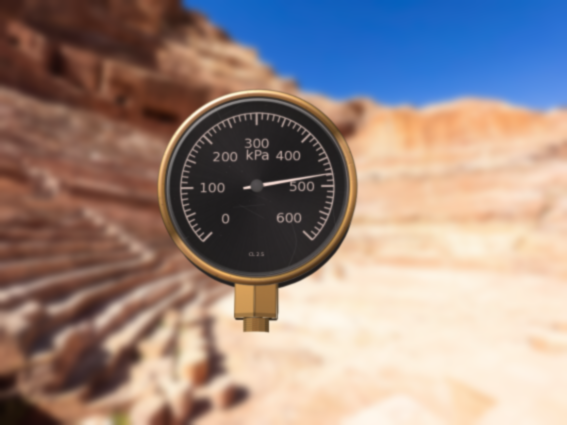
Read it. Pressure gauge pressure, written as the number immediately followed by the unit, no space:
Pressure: 480kPa
